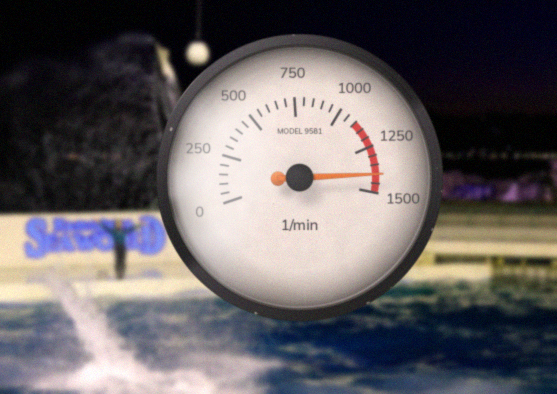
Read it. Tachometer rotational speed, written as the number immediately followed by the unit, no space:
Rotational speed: 1400rpm
